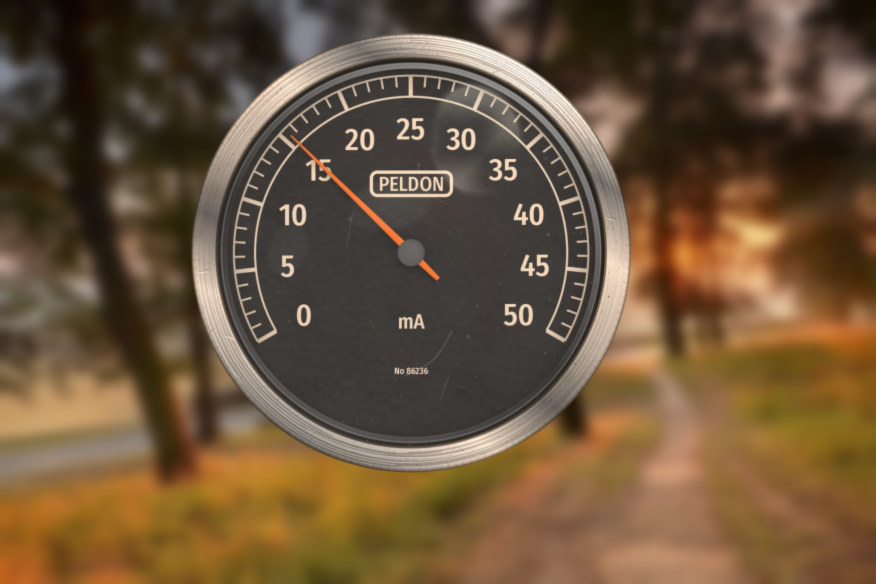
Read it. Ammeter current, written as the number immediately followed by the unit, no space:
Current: 15.5mA
